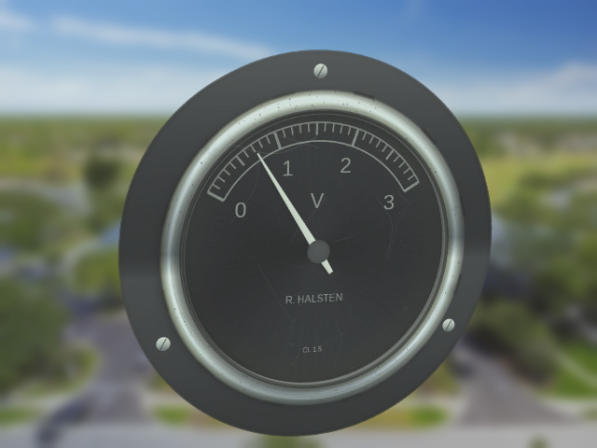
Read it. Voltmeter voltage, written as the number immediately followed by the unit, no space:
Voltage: 0.7V
